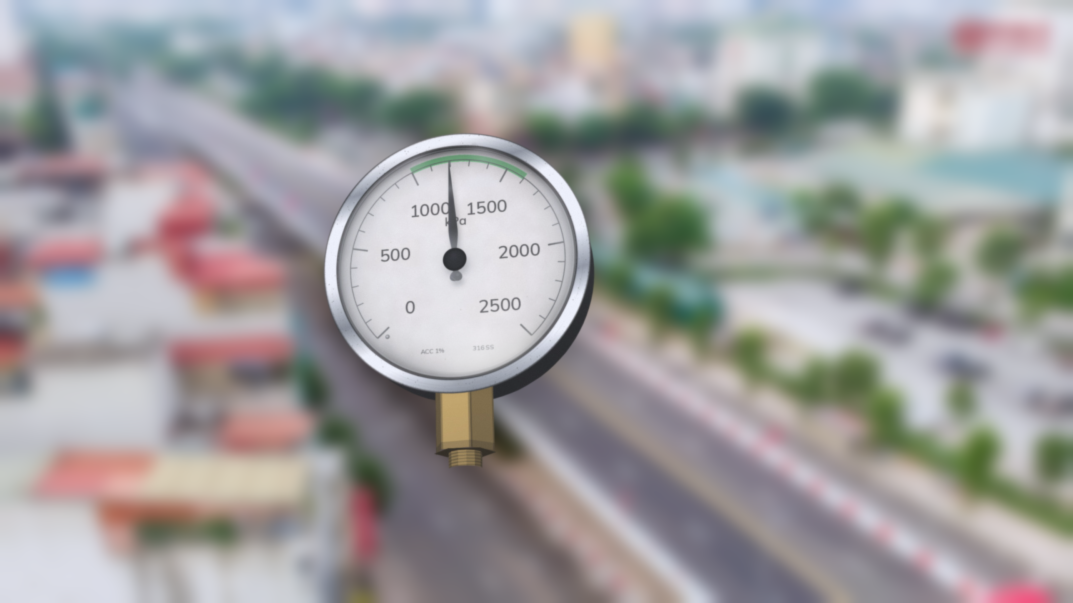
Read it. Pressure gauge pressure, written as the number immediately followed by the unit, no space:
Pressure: 1200kPa
